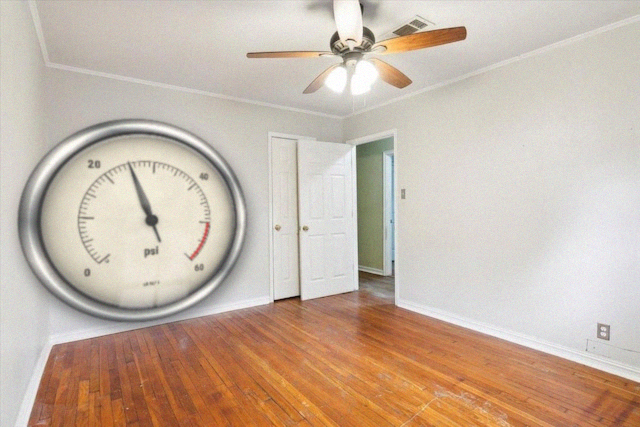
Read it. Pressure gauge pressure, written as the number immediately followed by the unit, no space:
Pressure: 25psi
